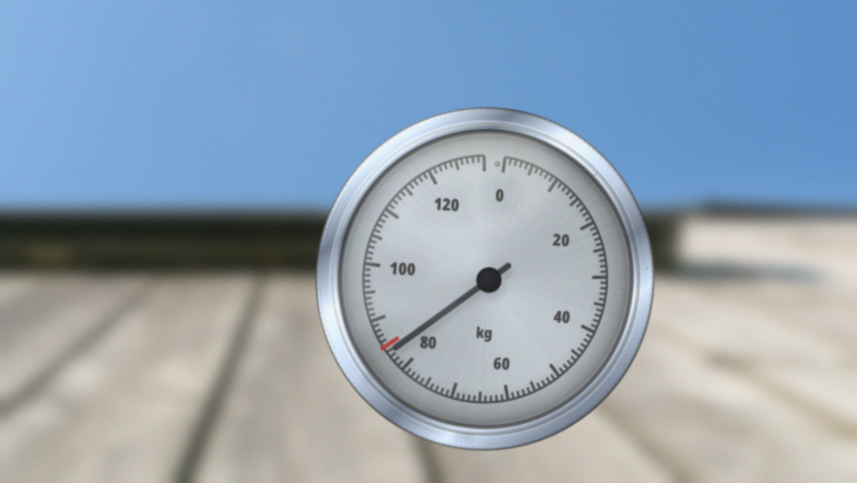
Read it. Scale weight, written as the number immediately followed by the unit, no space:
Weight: 84kg
